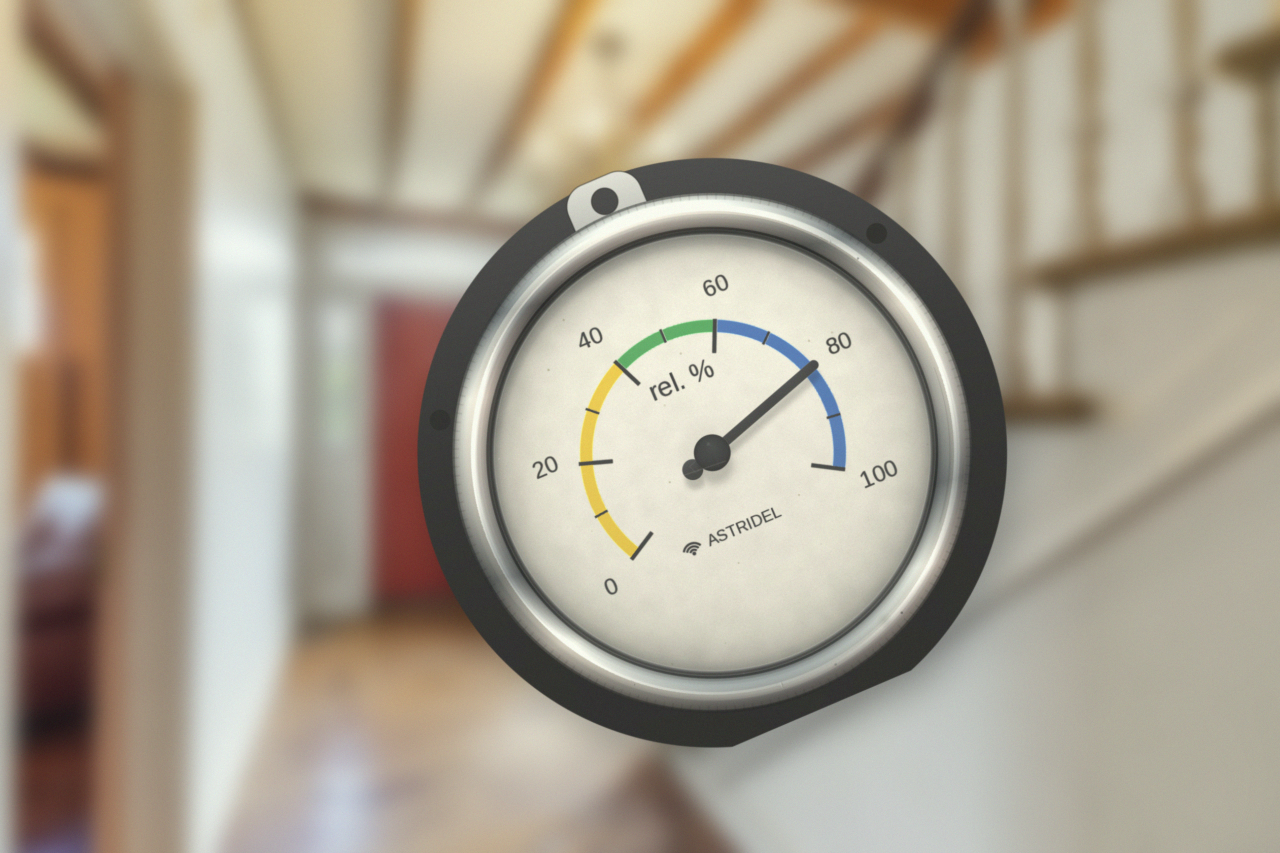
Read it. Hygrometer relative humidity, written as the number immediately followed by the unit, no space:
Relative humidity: 80%
